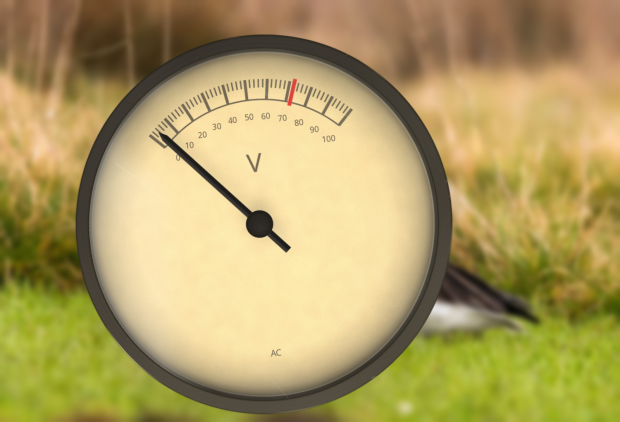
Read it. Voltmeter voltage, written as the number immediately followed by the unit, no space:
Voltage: 4V
